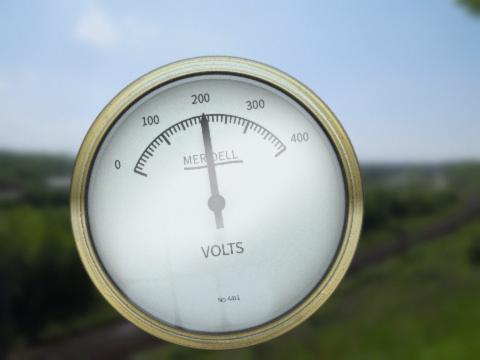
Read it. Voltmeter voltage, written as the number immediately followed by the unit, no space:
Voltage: 200V
